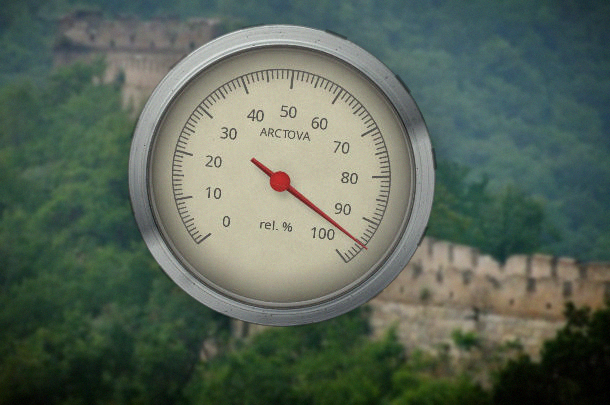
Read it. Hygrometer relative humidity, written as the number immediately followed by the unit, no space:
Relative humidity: 95%
